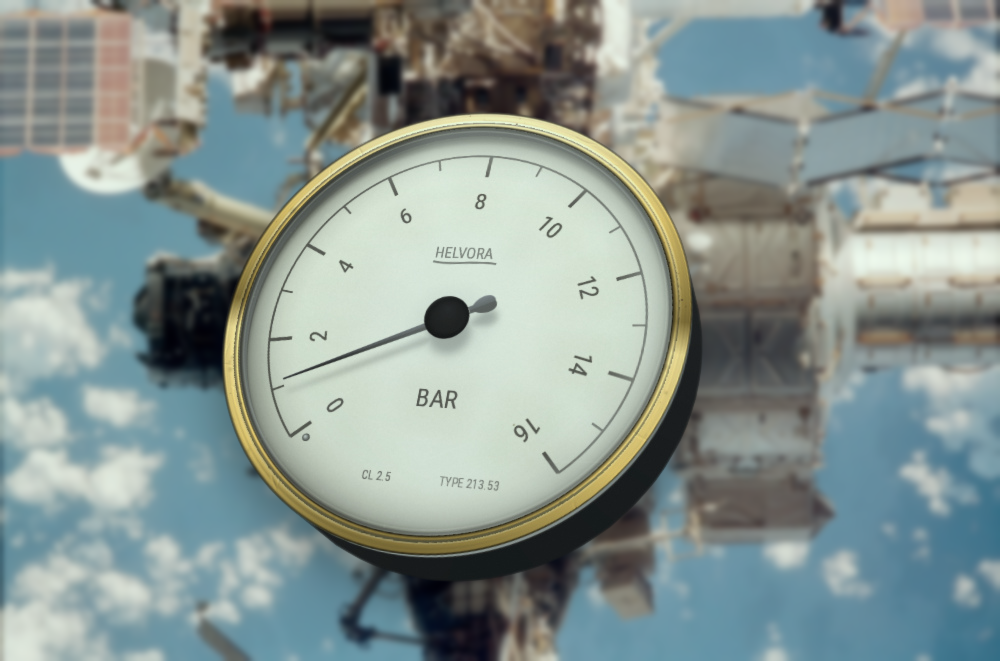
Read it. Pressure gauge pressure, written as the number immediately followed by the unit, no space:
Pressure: 1bar
